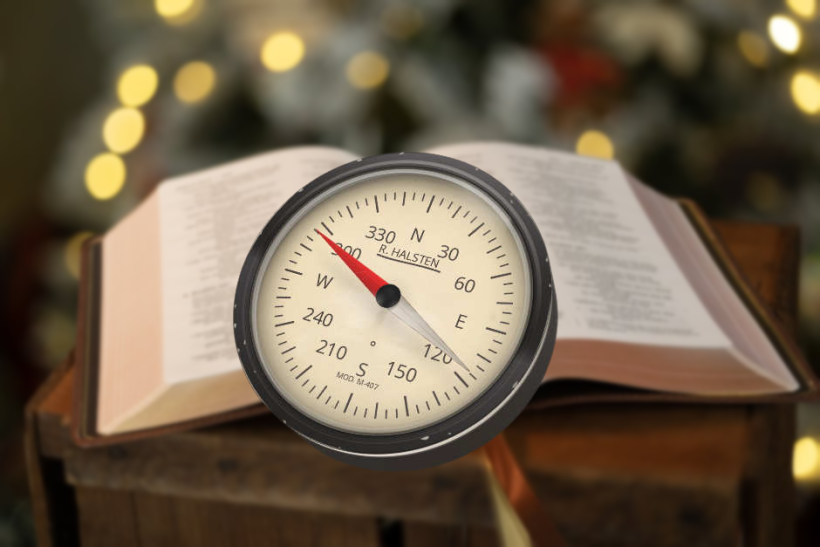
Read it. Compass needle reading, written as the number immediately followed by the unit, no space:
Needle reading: 295°
